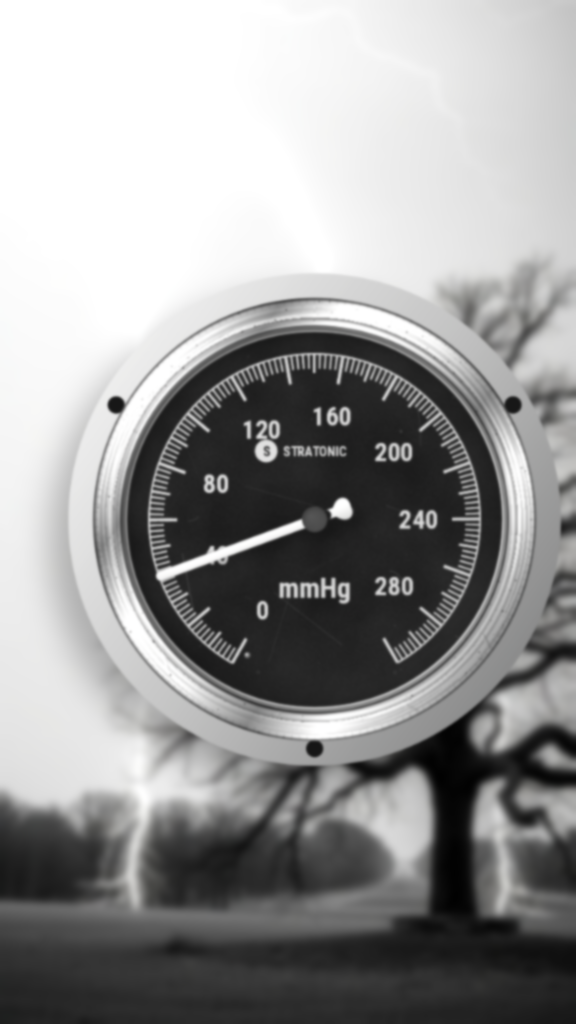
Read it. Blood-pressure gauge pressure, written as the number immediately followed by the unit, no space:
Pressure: 40mmHg
